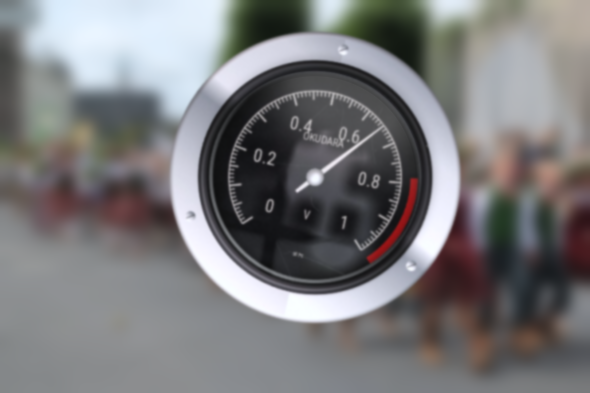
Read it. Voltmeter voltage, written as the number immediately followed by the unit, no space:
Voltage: 0.65V
